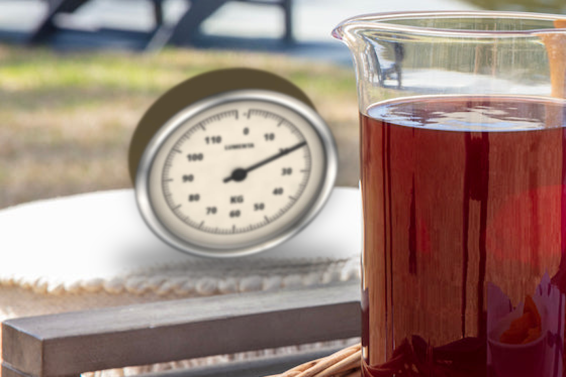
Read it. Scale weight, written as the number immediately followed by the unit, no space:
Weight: 20kg
